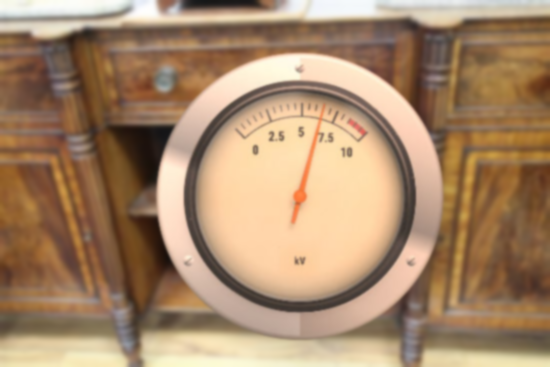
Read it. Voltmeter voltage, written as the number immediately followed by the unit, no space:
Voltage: 6.5kV
